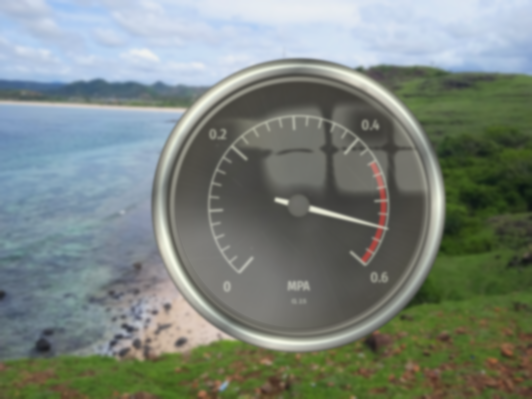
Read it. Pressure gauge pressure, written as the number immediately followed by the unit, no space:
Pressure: 0.54MPa
